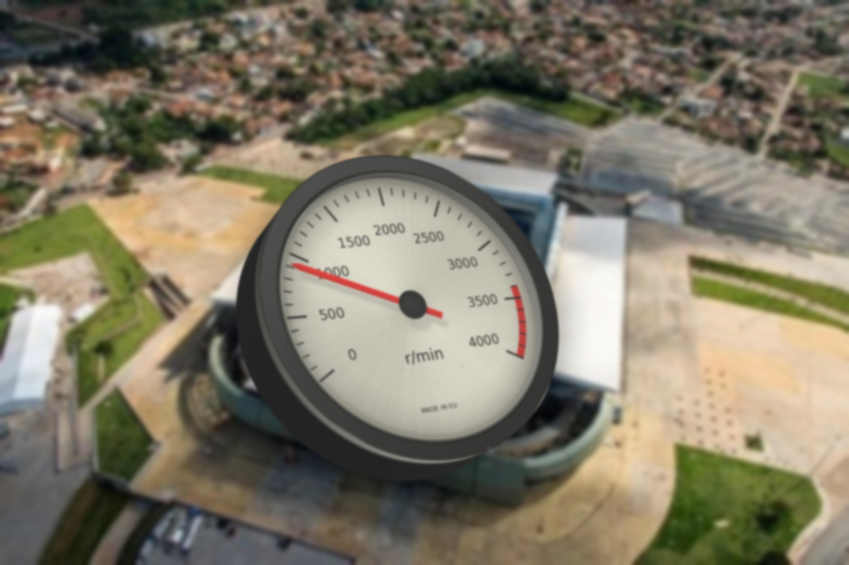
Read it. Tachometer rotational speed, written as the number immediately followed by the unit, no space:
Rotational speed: 900rpm
